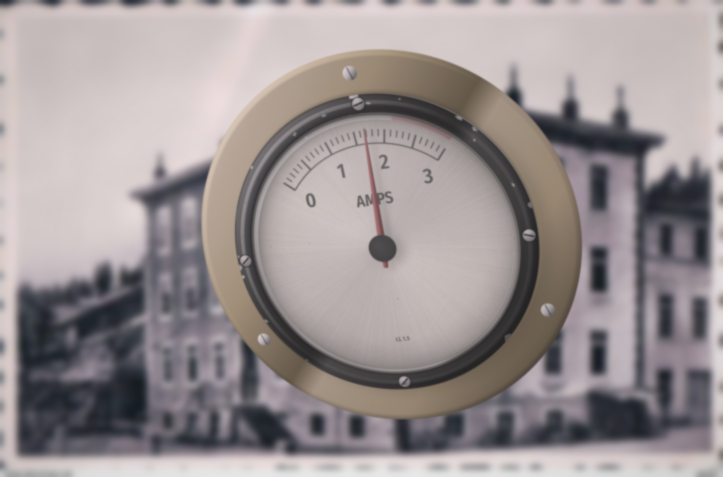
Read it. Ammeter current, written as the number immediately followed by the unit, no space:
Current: 1.7A
